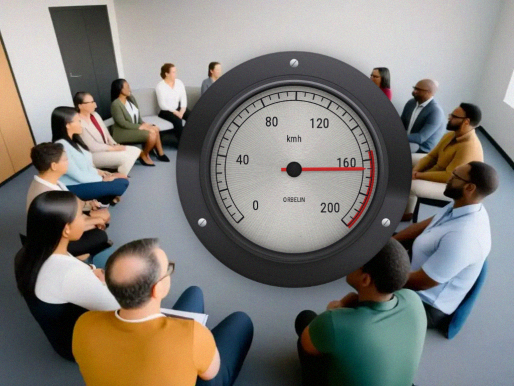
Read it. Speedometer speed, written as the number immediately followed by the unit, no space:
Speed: 165km/h
